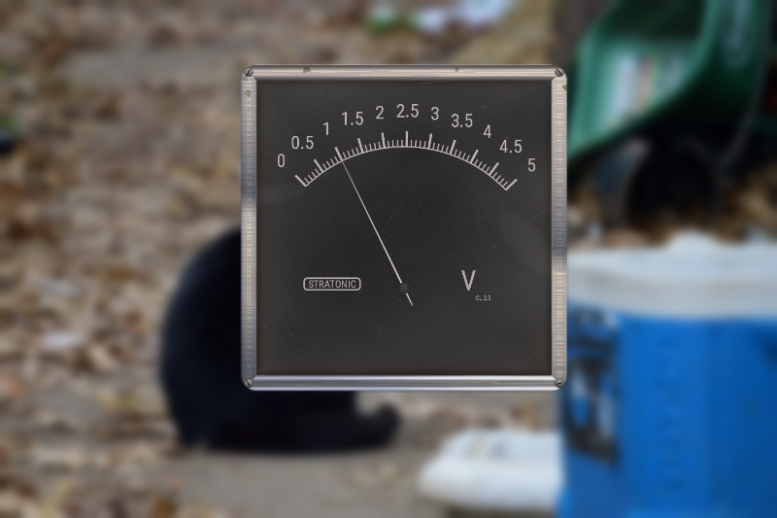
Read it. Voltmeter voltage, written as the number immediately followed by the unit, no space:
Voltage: 1V
